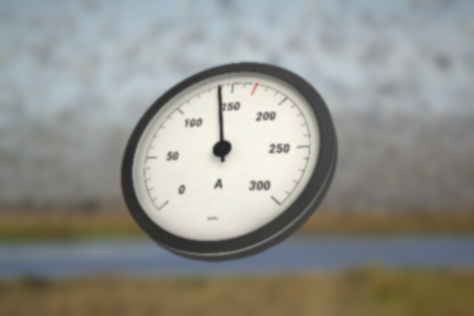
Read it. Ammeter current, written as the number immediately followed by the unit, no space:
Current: 140A
